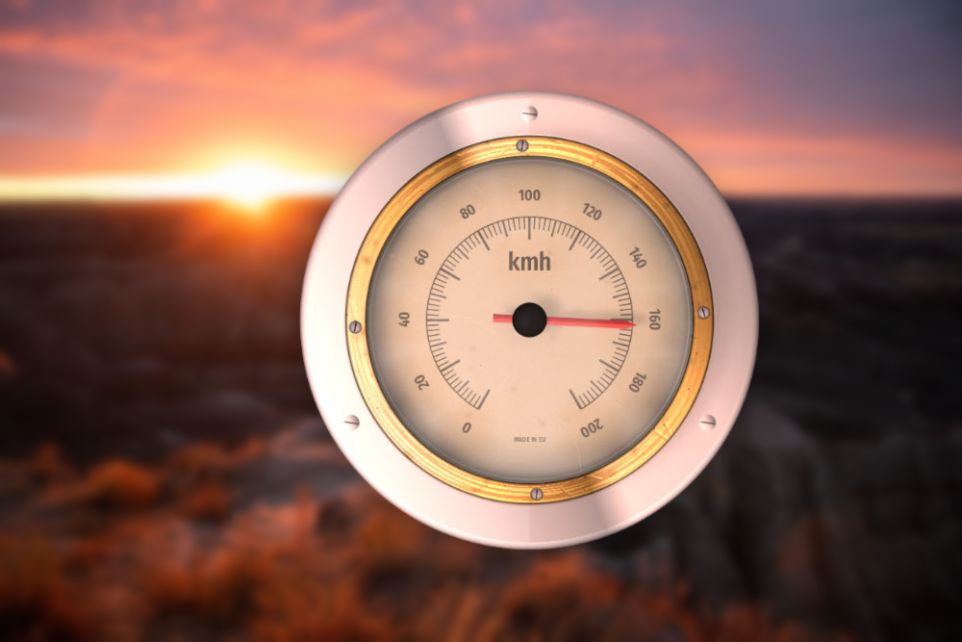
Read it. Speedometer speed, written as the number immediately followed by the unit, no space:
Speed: 162km/h
